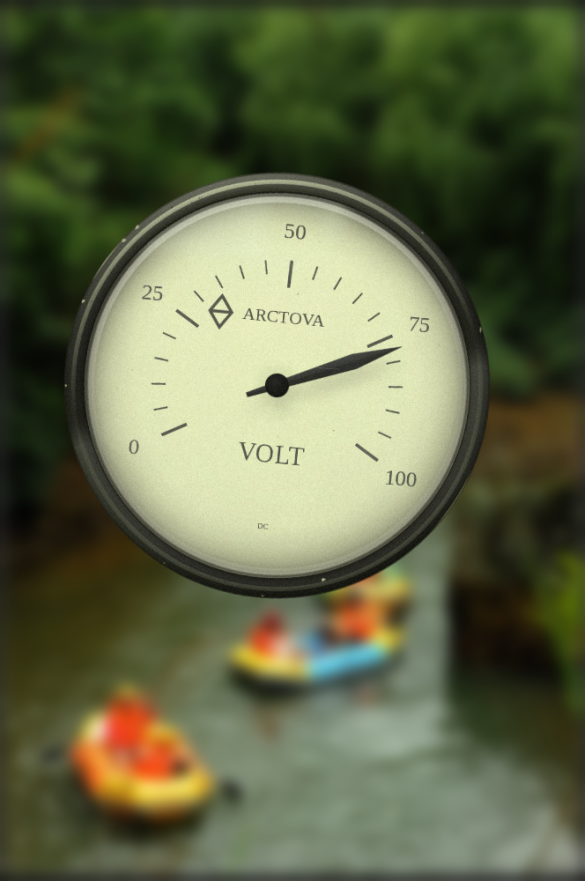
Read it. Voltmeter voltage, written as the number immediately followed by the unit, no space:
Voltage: 77.5V
